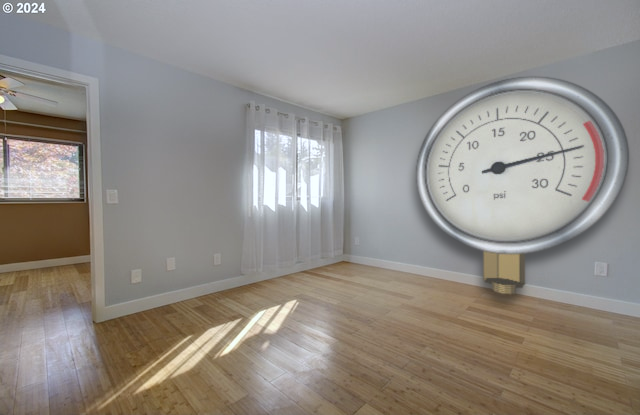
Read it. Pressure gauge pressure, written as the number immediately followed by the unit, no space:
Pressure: 25psi
